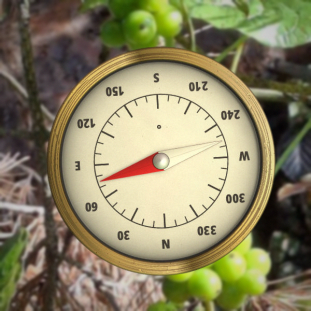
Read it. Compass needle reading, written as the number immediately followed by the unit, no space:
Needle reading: 75°
